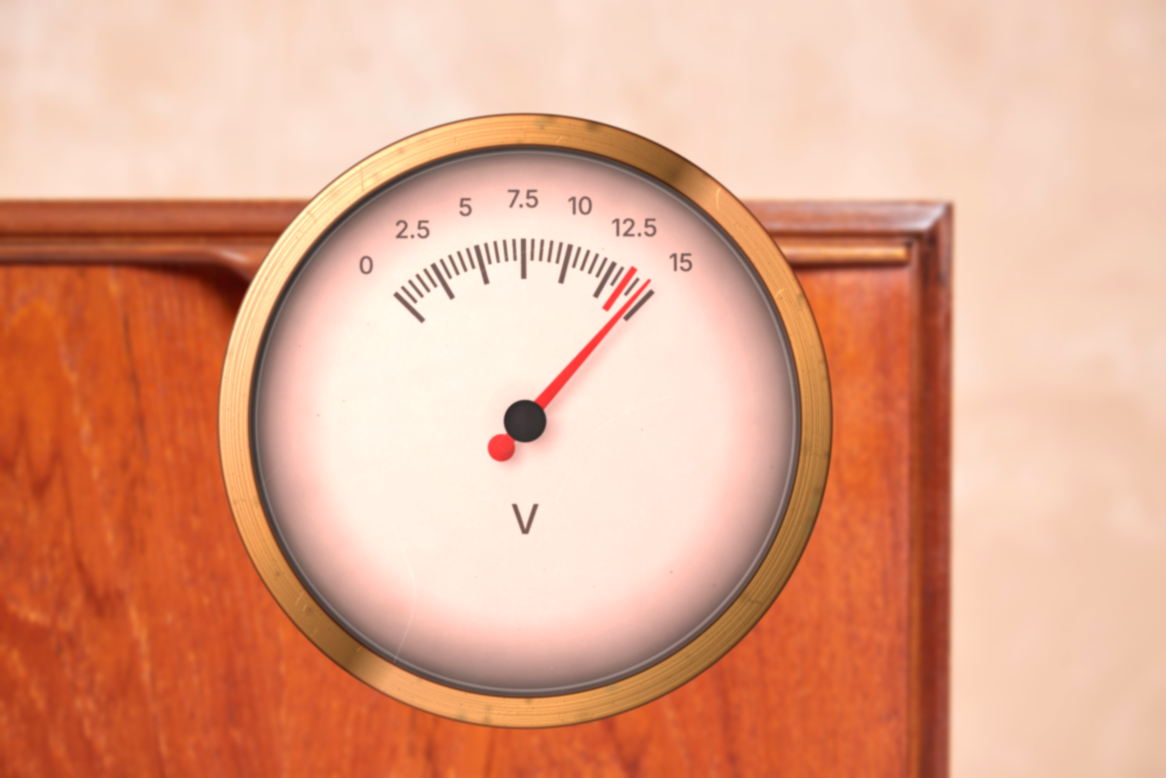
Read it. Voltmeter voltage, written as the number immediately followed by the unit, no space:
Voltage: 14.5V
